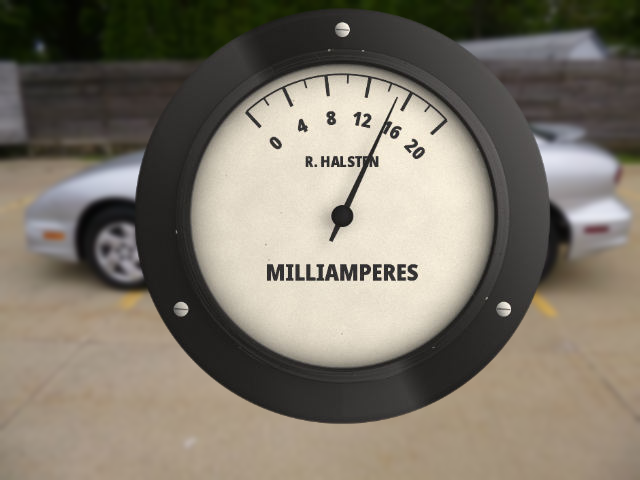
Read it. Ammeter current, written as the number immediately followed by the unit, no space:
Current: 15mA
